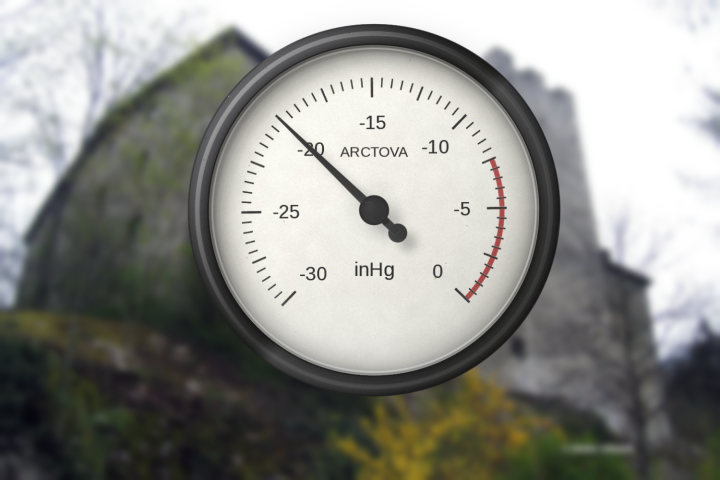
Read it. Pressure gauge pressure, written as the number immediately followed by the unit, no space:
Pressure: -20inHg
